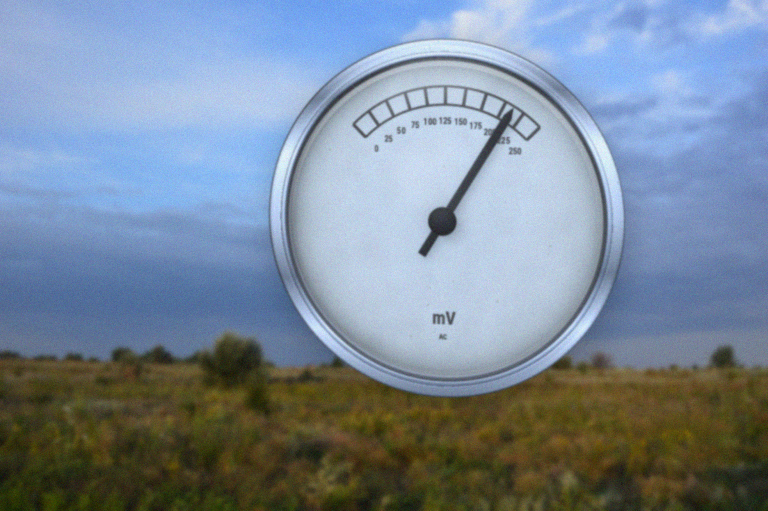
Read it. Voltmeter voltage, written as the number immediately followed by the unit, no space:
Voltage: 212.5mV
